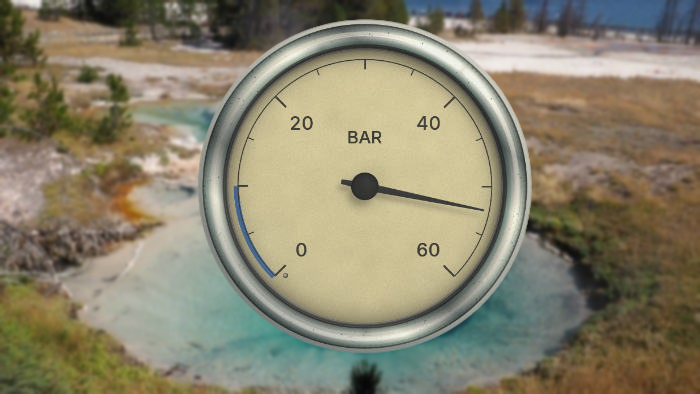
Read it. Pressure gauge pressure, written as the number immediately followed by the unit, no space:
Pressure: 52.5bar
